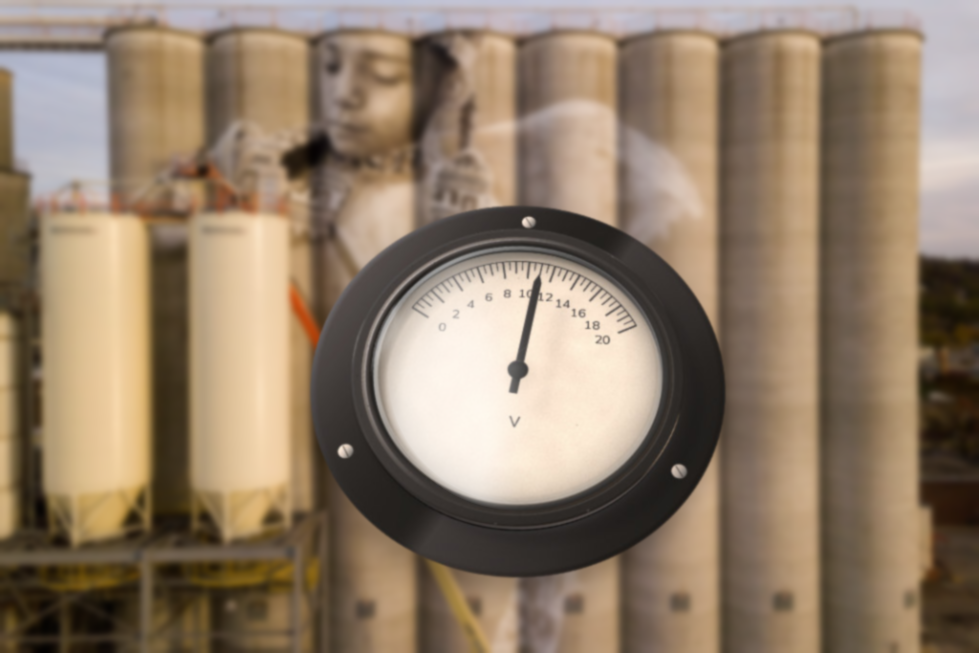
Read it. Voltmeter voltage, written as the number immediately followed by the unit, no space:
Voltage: 11V
